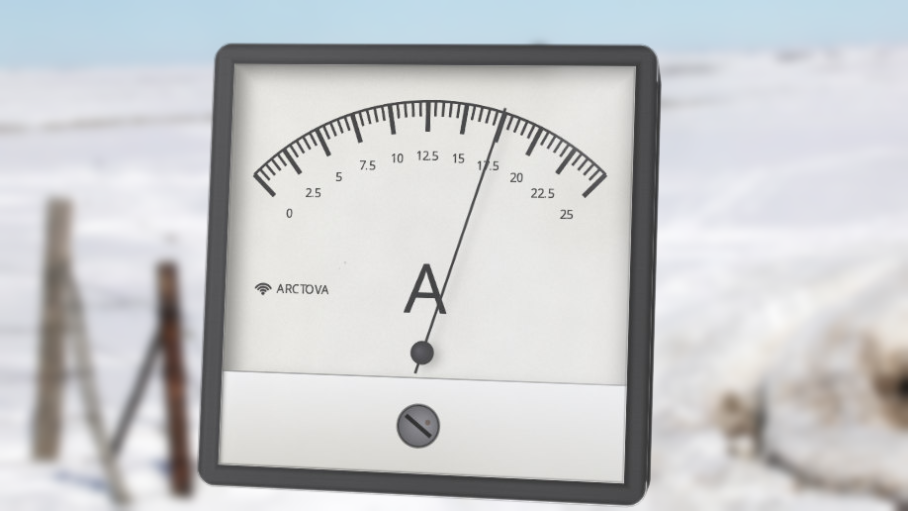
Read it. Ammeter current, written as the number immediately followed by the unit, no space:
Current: 17.5A
